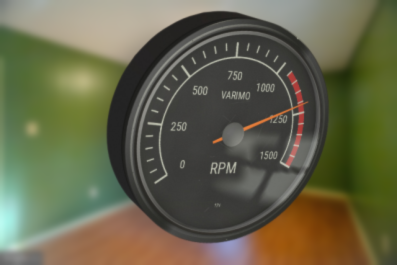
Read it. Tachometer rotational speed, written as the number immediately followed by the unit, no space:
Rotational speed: 1200rpm
